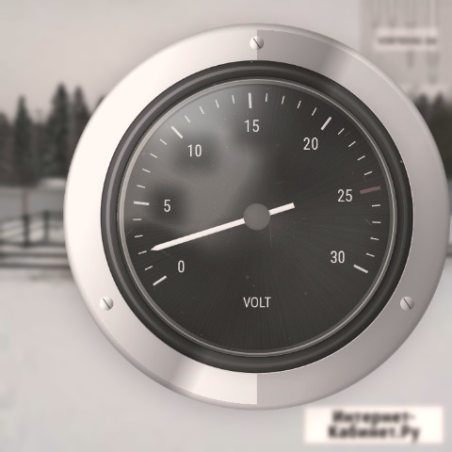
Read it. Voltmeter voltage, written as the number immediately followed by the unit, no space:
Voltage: 2V
